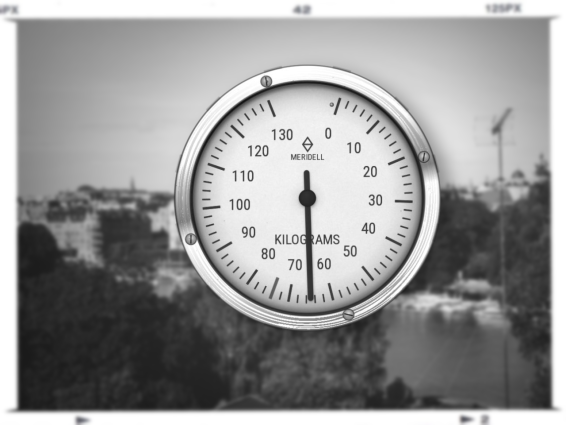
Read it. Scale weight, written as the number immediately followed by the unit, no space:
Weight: 65kg
